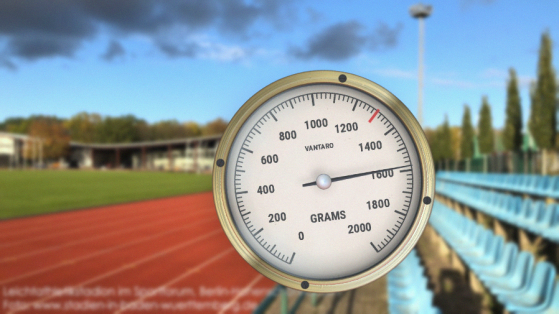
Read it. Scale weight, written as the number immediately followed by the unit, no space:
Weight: 1580g
